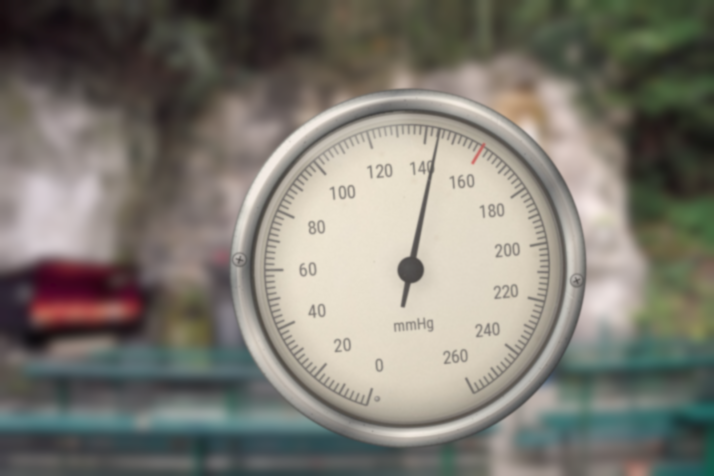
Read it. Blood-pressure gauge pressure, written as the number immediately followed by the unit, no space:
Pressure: 144mmHg
